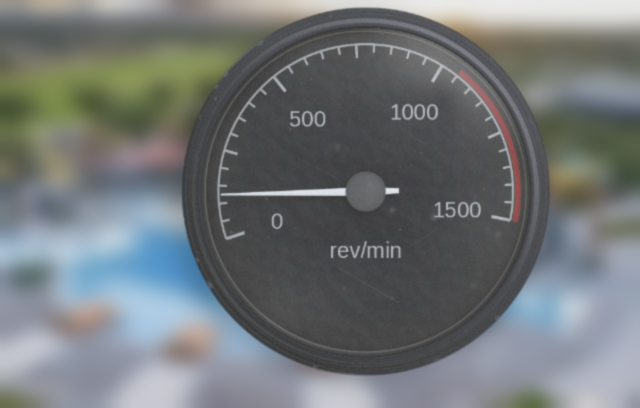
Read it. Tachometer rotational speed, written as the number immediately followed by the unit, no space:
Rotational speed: 125rpm
